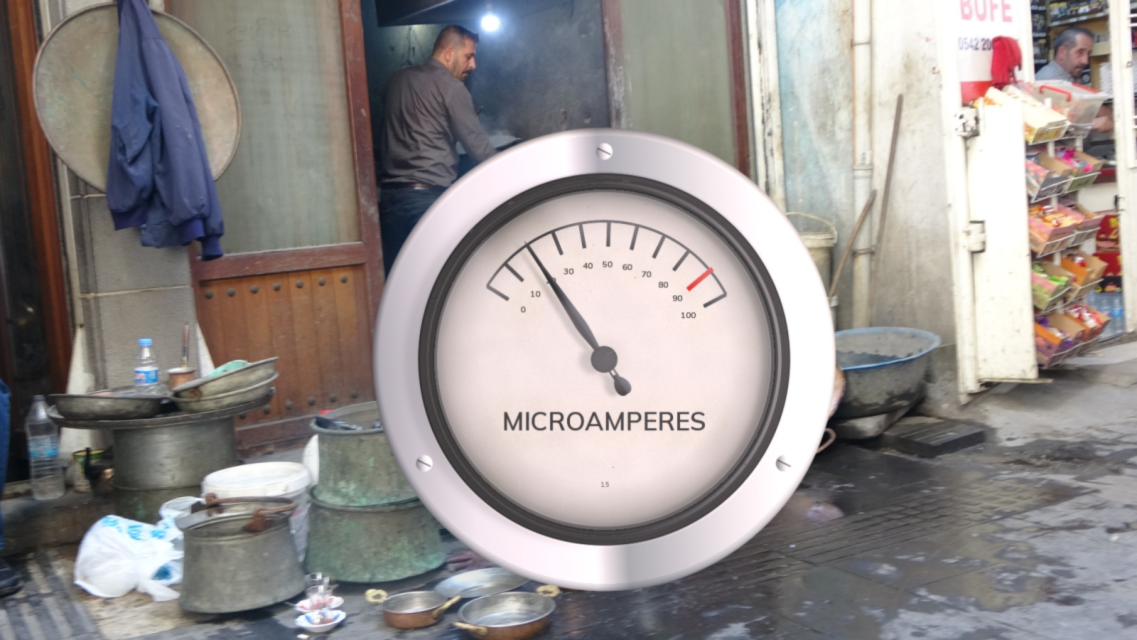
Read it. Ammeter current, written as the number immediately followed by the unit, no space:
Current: 20µA
